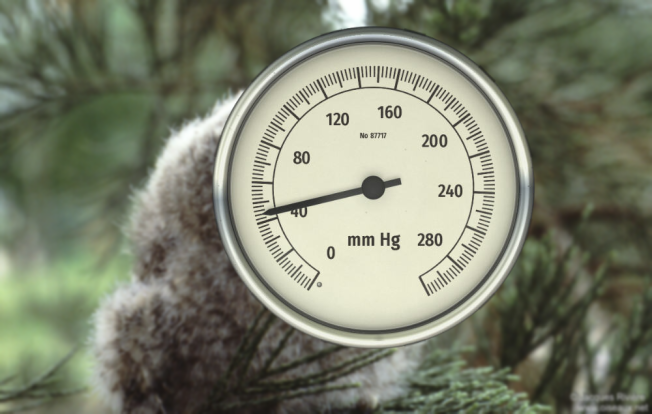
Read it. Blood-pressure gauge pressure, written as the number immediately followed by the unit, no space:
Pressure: 44mmHg
